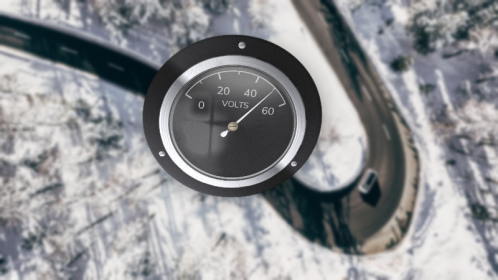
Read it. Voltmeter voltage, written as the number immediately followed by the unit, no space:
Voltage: 50V
